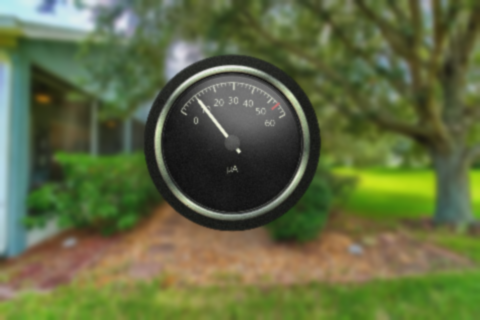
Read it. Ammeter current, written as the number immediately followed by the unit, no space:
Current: 10µA
